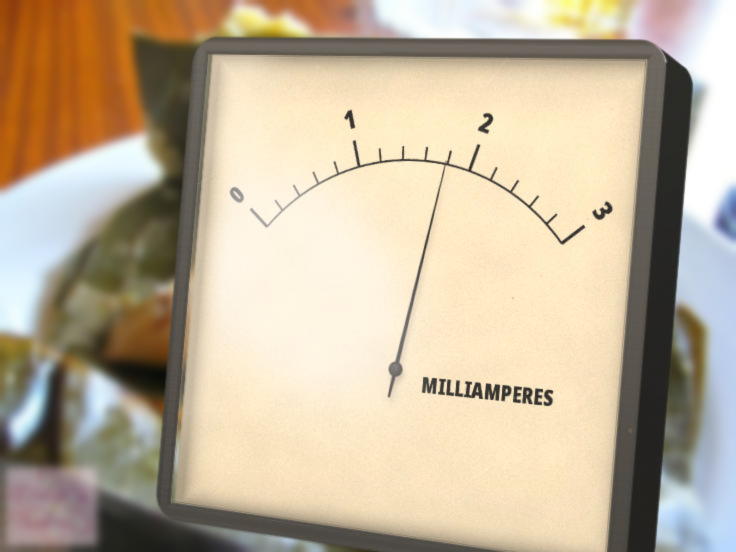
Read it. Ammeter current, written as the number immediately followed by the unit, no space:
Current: 1.8mA
